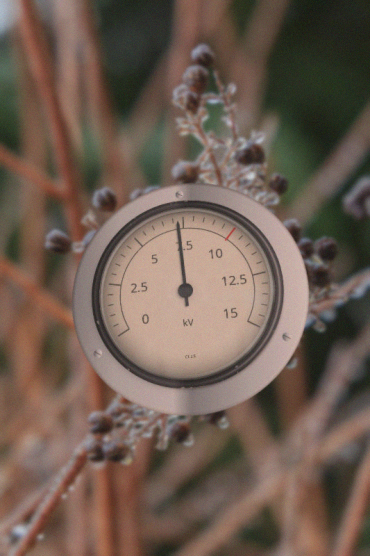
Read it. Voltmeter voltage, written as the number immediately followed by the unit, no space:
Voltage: 7.25kV
